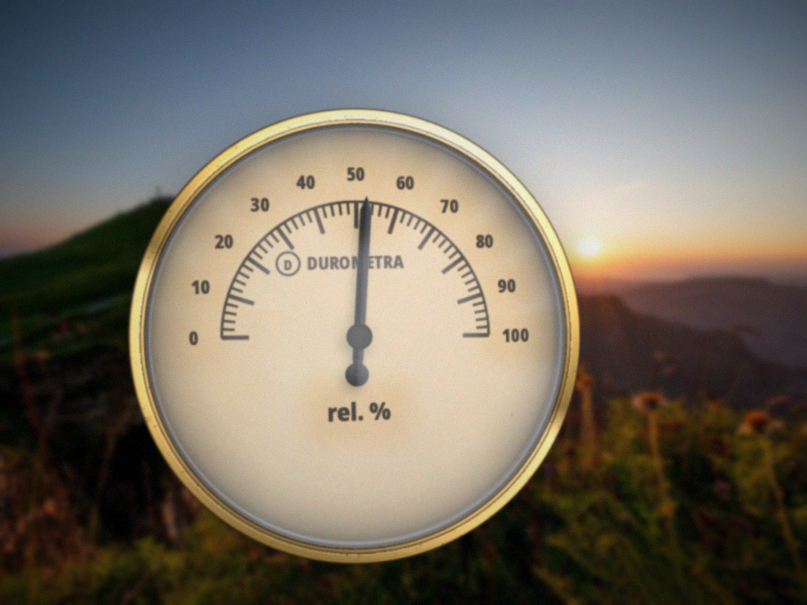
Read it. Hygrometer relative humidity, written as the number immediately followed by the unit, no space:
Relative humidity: 52%
